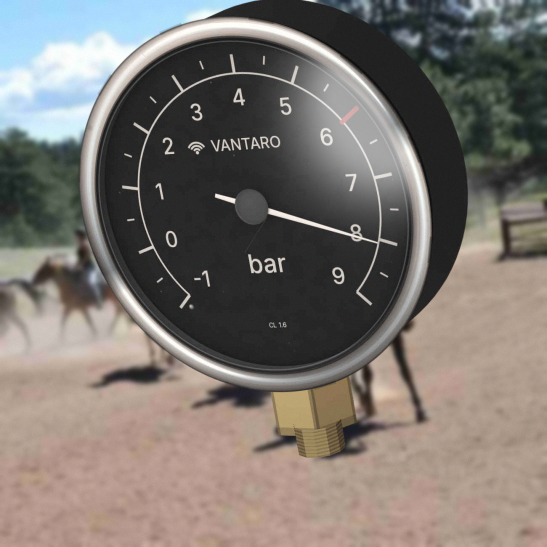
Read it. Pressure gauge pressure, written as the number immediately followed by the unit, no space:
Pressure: 8bar
